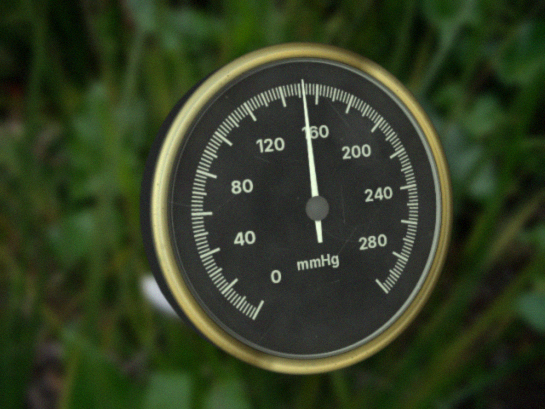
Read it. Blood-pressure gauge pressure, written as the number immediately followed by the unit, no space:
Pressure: 150mmHg
